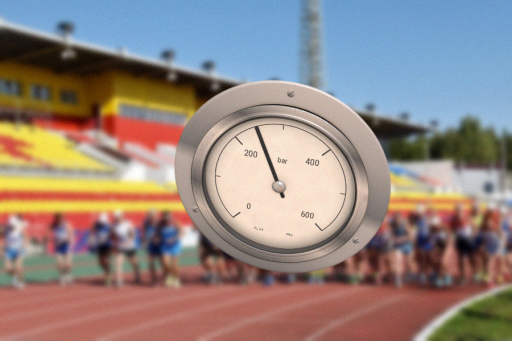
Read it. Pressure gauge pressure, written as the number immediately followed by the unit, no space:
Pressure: 250bar
